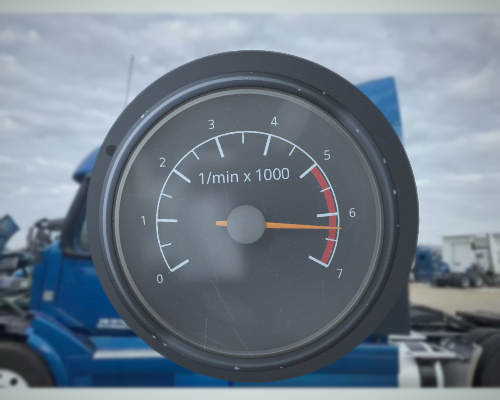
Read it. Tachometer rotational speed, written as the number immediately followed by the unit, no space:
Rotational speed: 6250rpm
